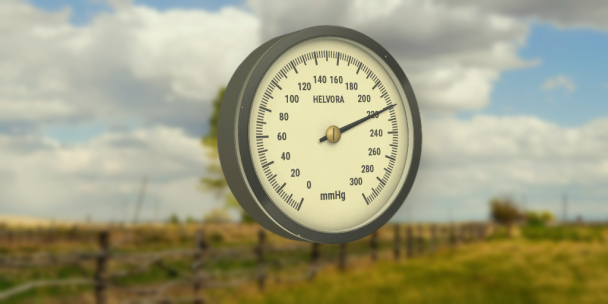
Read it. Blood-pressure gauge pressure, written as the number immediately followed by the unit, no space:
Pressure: 220mmHg
